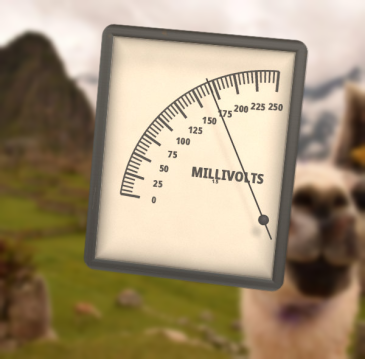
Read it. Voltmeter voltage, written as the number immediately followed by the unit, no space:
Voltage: 170mV
